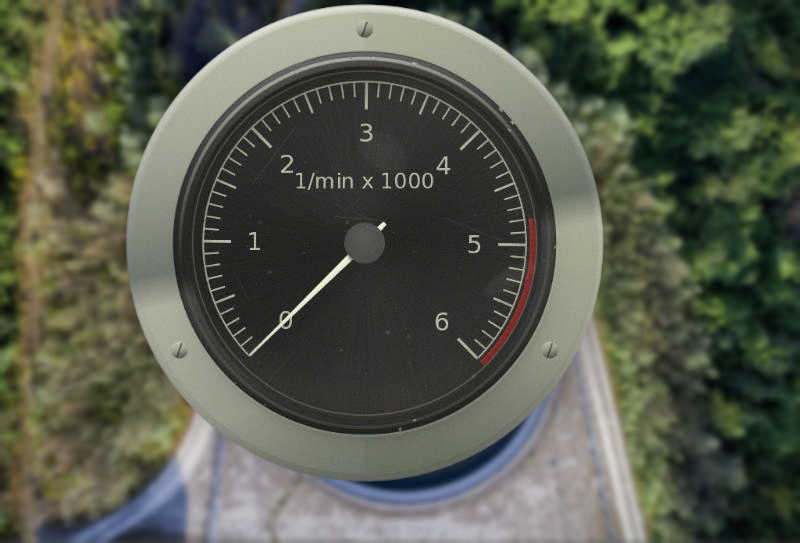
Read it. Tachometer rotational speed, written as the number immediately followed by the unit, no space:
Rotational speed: 0rpm
